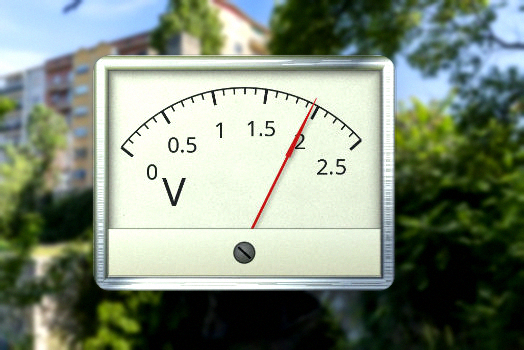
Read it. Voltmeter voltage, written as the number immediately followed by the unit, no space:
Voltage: 1.95V
